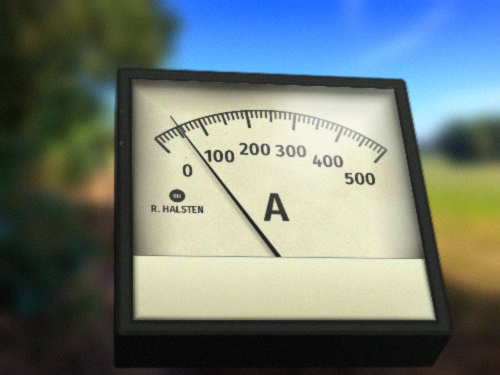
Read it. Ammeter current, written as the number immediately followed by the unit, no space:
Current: 50A
